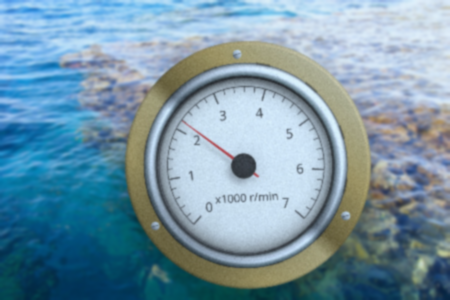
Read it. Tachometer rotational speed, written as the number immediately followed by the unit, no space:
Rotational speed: 2200rpm
